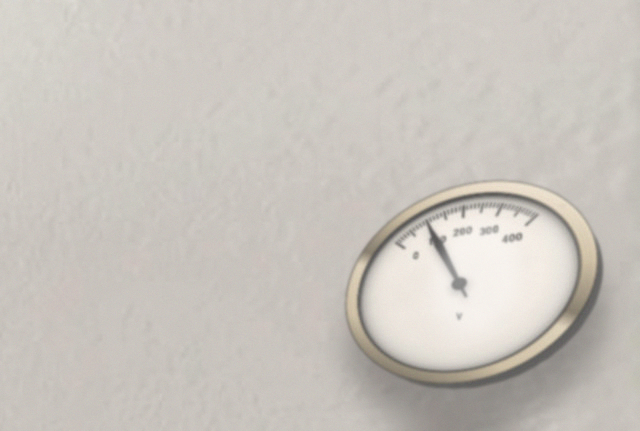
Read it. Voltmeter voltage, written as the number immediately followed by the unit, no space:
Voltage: 100V
